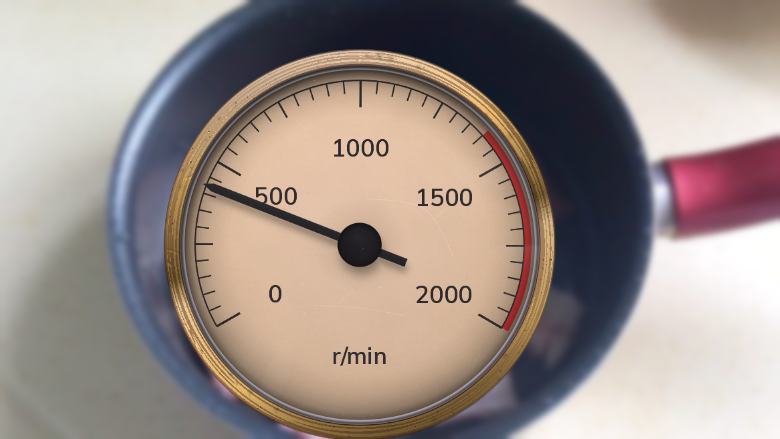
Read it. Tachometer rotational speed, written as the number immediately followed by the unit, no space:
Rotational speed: 425rpm
